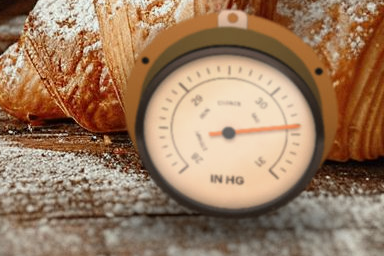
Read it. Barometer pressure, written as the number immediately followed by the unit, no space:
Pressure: 30.4inHg
